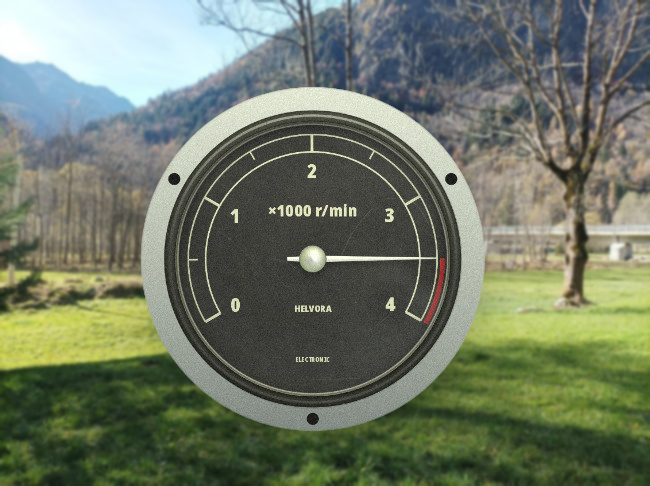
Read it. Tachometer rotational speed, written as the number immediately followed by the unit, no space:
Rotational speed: 3500rpm
